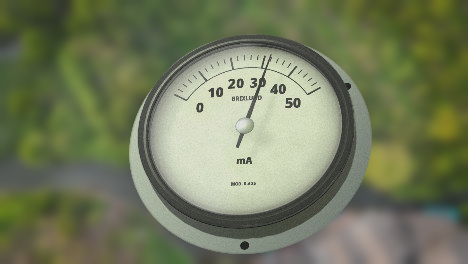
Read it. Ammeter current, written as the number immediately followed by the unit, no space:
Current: 32mA
